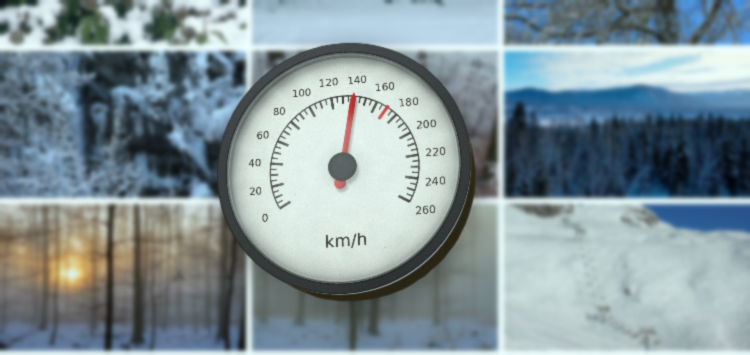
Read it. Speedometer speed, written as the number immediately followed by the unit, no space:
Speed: 140km/h
